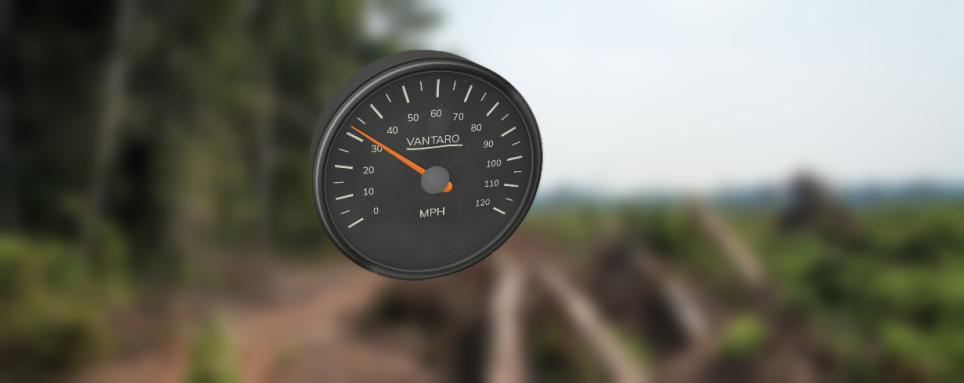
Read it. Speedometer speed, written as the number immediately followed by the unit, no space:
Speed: 32.5mph
